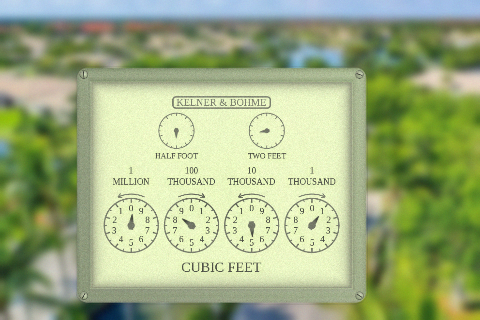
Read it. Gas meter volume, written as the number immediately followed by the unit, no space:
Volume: 985100ft³
